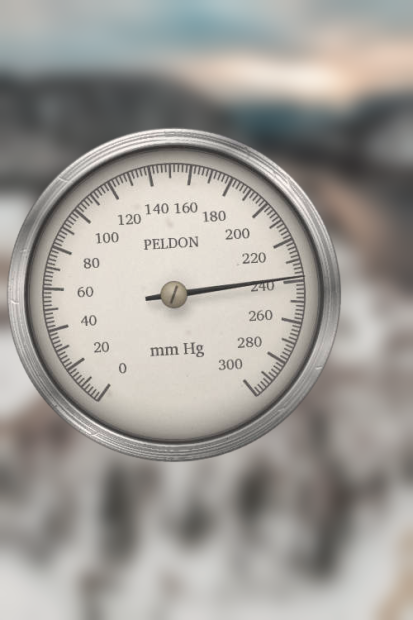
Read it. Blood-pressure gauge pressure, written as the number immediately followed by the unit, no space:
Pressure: 238mmHg
